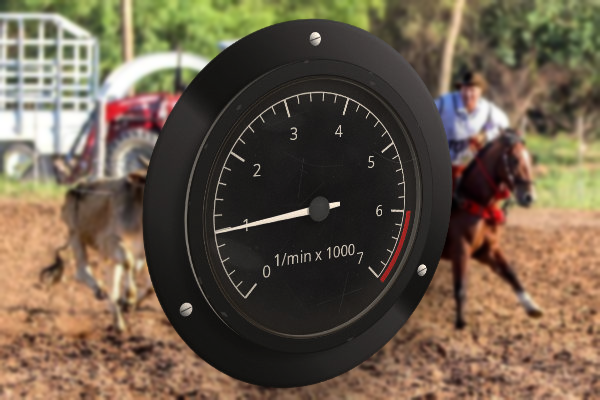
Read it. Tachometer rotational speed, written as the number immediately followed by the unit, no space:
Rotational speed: 1000rpm
